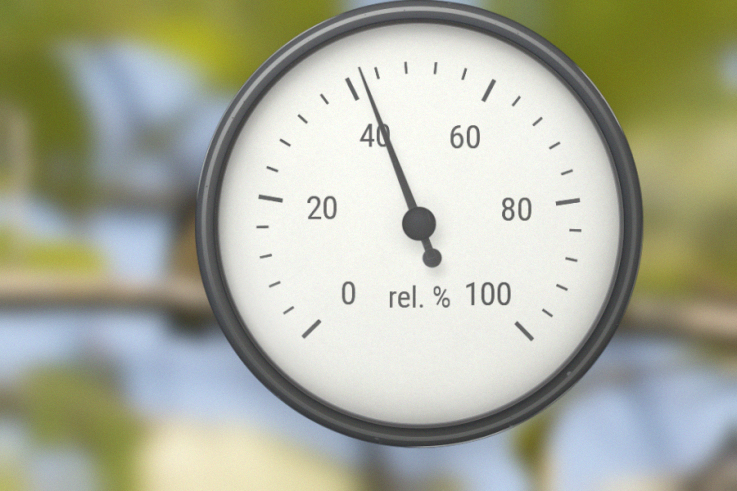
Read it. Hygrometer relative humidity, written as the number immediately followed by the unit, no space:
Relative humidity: 42%
